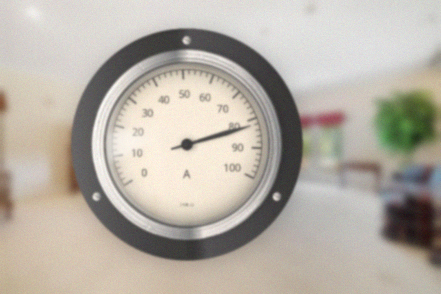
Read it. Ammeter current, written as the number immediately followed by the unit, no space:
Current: 82A
